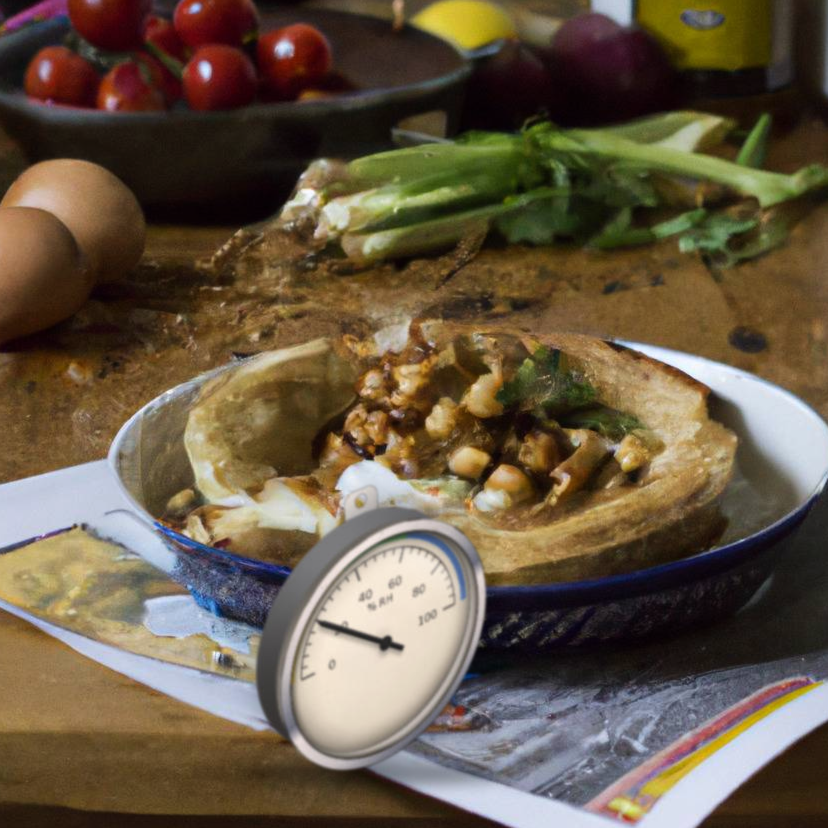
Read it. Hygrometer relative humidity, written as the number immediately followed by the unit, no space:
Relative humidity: 20%
